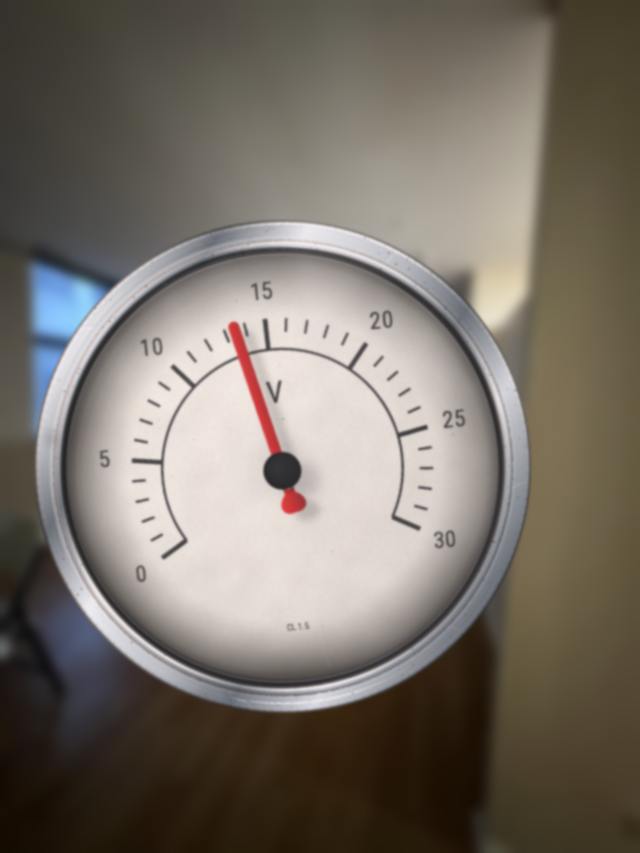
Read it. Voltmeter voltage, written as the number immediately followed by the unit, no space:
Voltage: 13.5V
